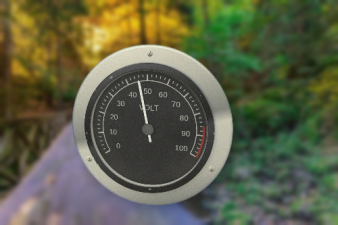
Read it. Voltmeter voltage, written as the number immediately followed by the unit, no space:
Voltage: 46V
